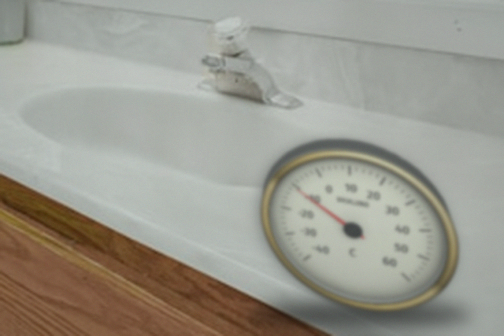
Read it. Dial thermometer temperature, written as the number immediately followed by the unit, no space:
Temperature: -10°C
